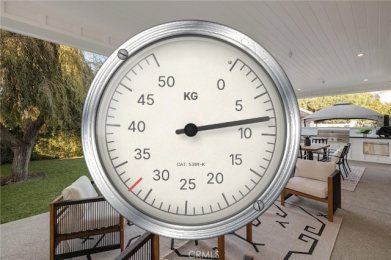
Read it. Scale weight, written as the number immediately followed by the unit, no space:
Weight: 8kg
